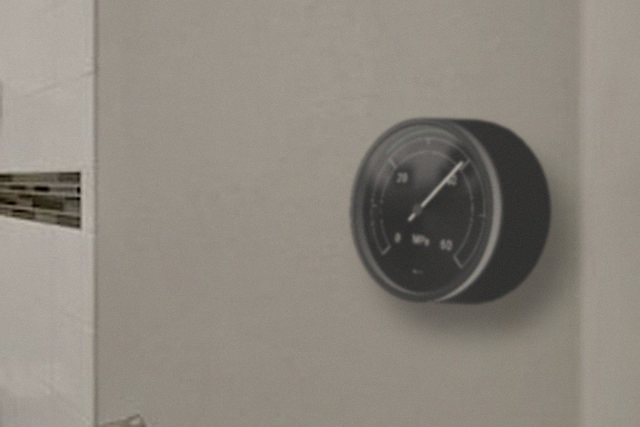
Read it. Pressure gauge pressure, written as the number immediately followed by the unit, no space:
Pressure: 40MPa
